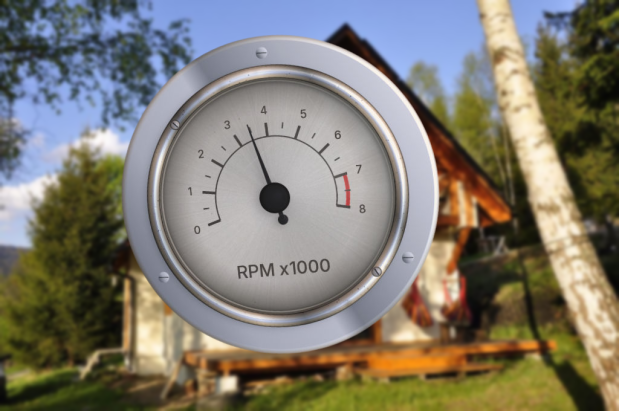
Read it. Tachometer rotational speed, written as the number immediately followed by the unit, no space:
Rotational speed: 3500rpm
